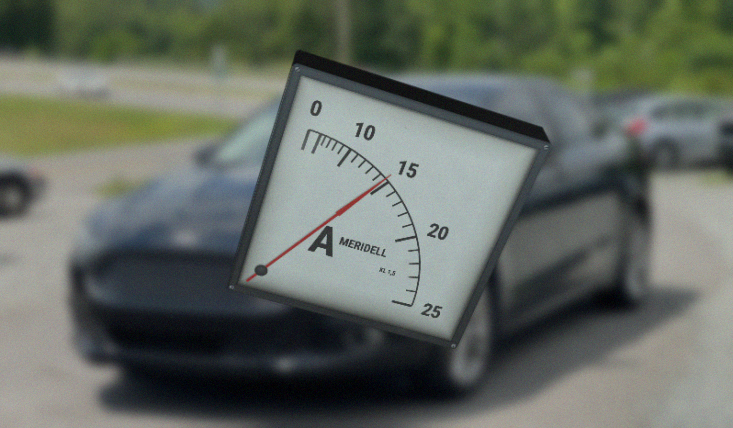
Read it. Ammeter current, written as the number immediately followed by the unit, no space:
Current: 14.5A
